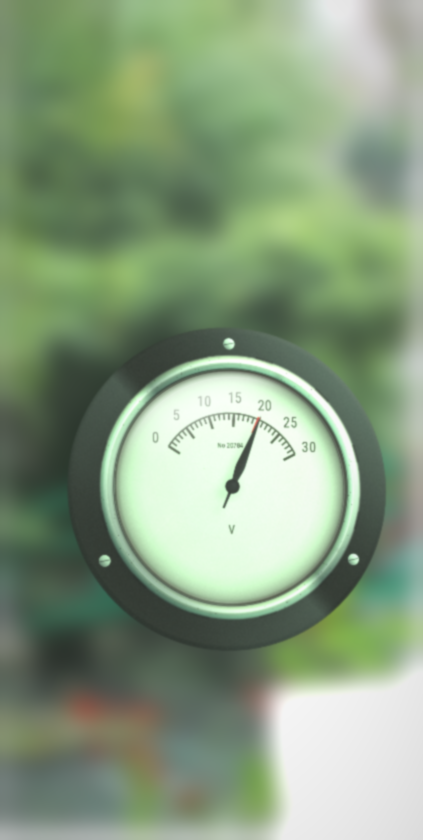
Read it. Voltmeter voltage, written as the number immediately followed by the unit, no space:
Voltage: 20V
